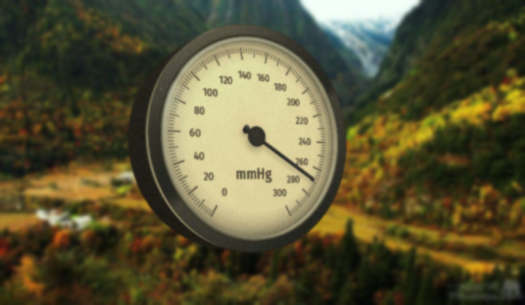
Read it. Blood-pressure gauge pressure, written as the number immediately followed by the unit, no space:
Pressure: 270mmHg
